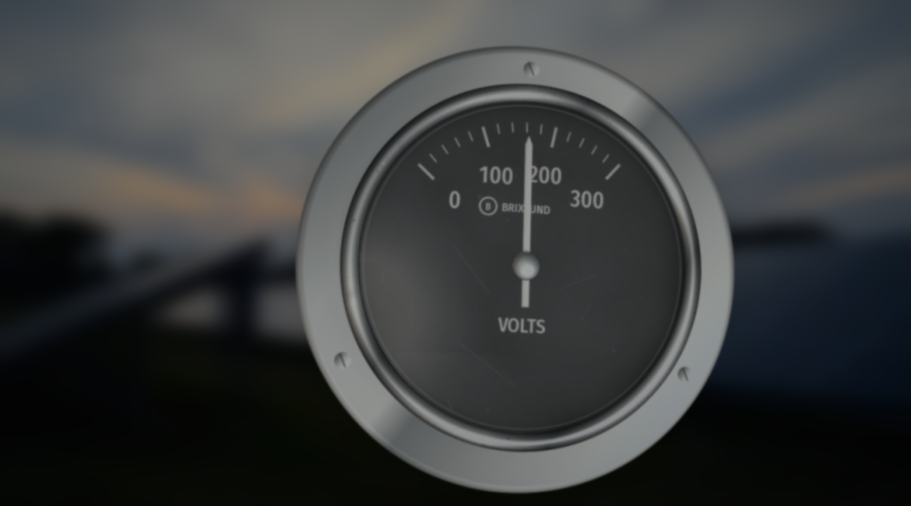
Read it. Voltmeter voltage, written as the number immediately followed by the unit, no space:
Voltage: 160V
